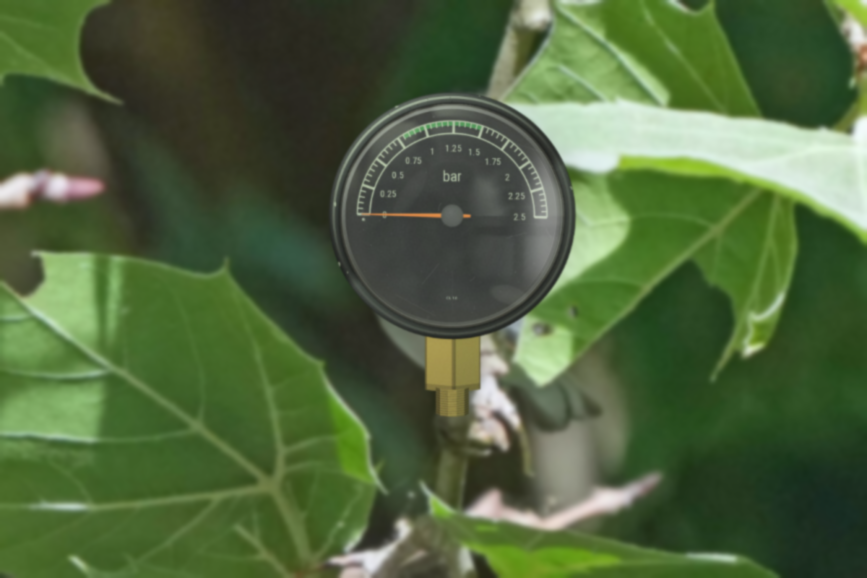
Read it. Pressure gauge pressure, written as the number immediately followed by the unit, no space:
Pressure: 0bar
